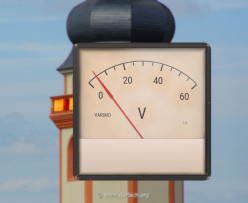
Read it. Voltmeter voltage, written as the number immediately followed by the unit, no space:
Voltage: 5V
